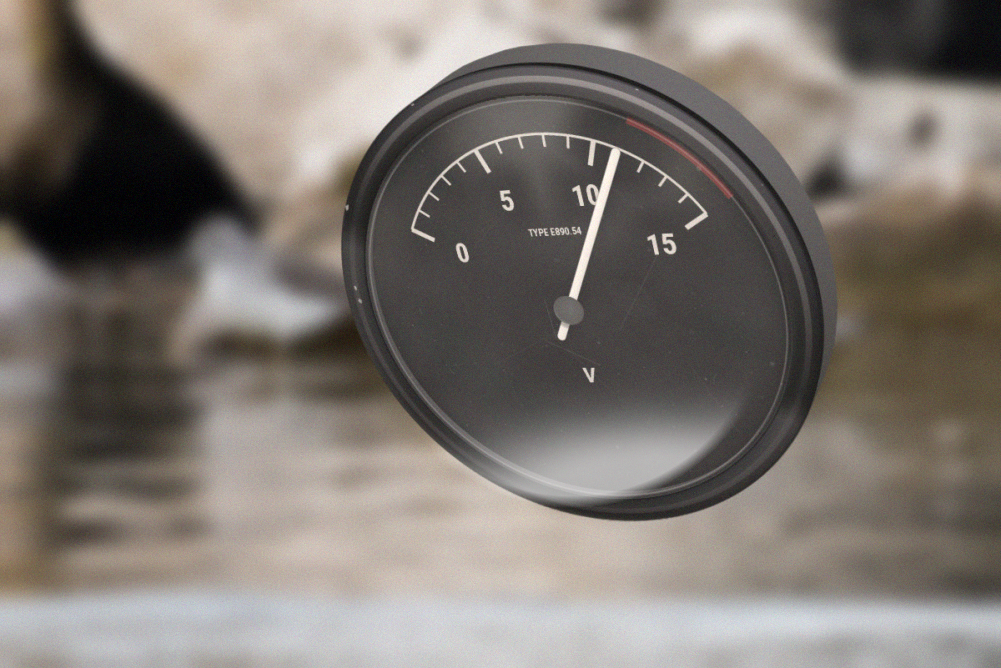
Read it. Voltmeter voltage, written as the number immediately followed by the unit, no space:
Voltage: 11V
